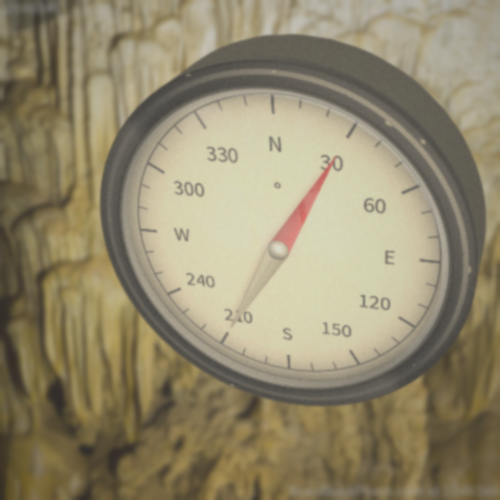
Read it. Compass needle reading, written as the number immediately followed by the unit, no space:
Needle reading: 30°
